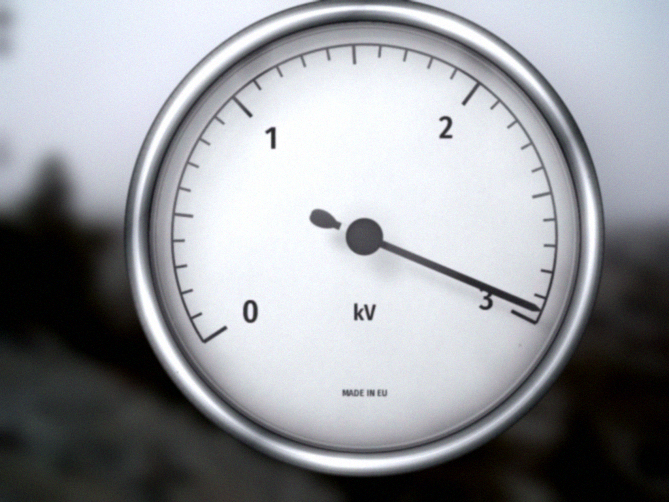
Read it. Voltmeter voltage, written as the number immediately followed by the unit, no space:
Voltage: 2.95kV
